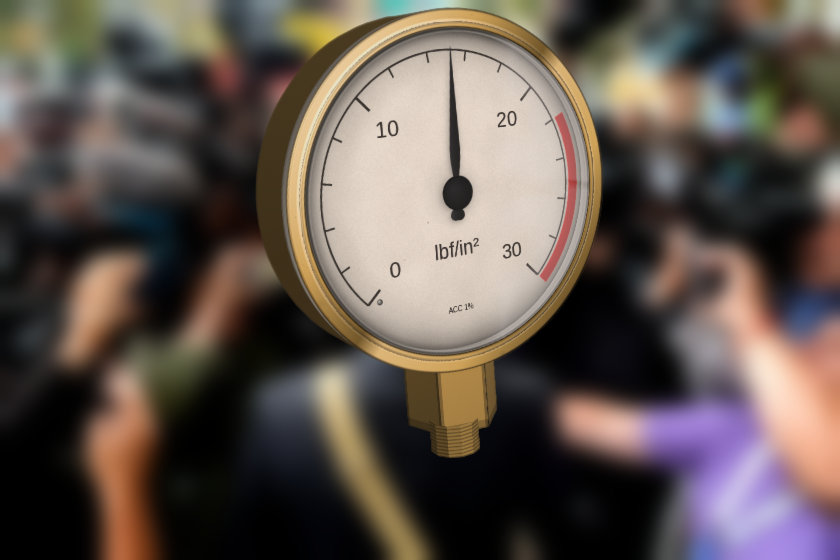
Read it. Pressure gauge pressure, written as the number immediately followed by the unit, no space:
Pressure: 15psi
